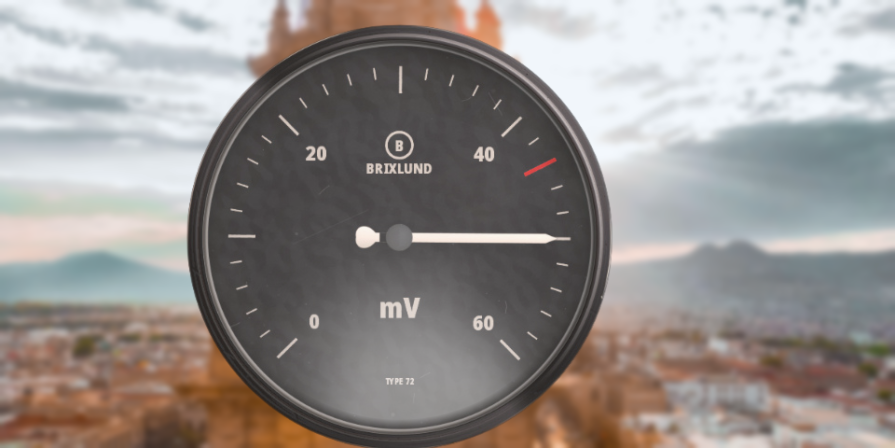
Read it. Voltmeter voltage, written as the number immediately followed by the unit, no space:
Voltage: 50mV
